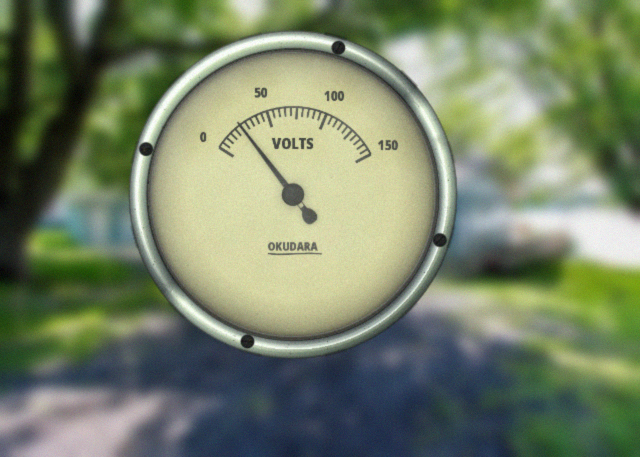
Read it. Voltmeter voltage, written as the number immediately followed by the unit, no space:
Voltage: 25V
